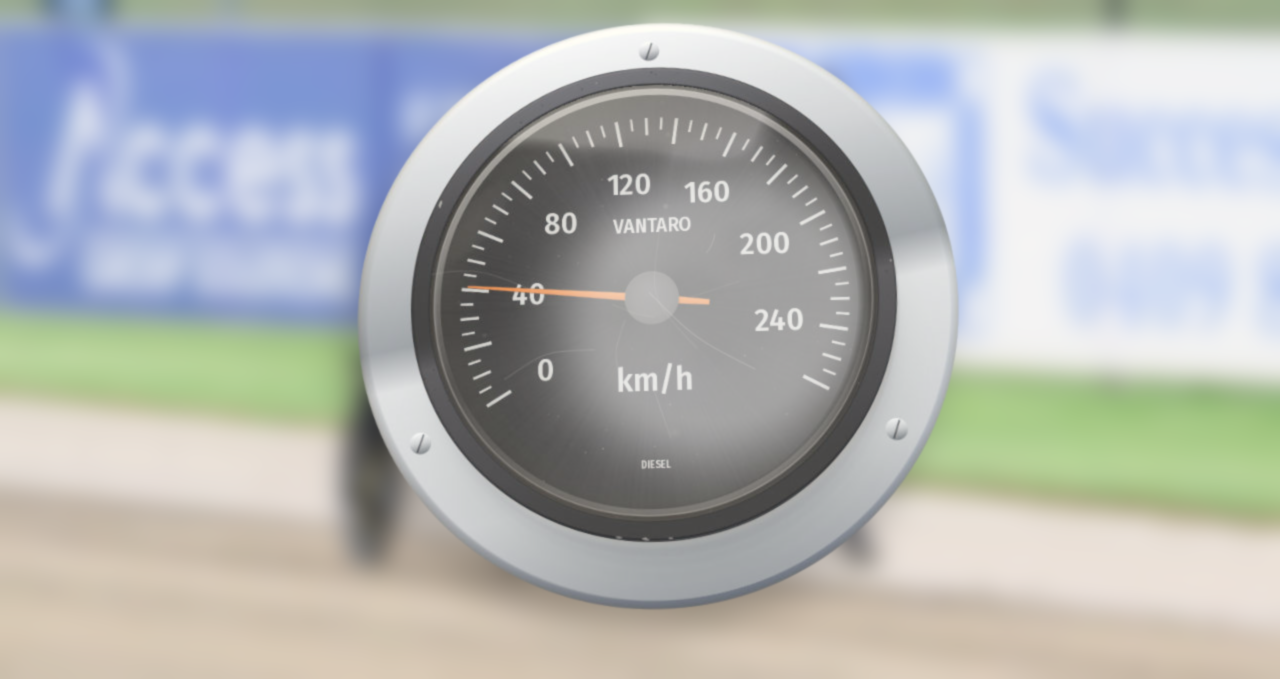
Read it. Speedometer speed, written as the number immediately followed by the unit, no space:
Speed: 40km/h
